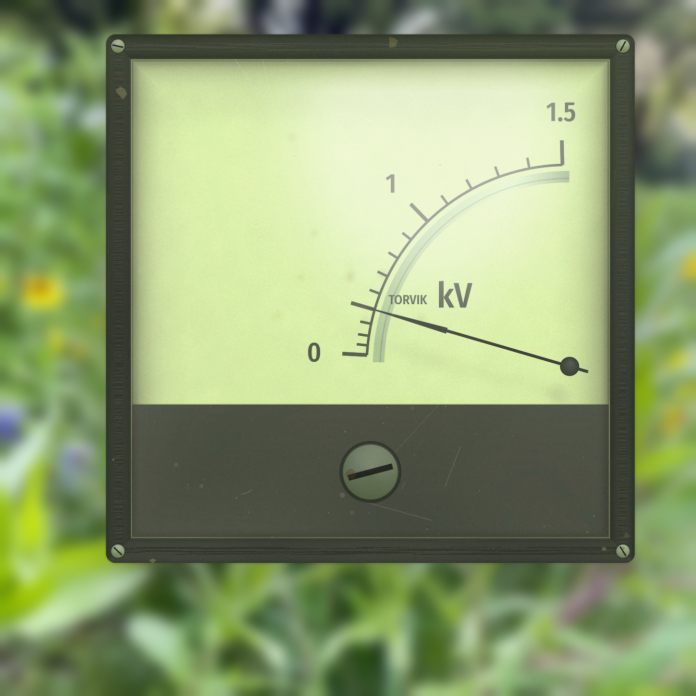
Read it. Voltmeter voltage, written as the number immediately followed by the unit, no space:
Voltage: 0.5kV
